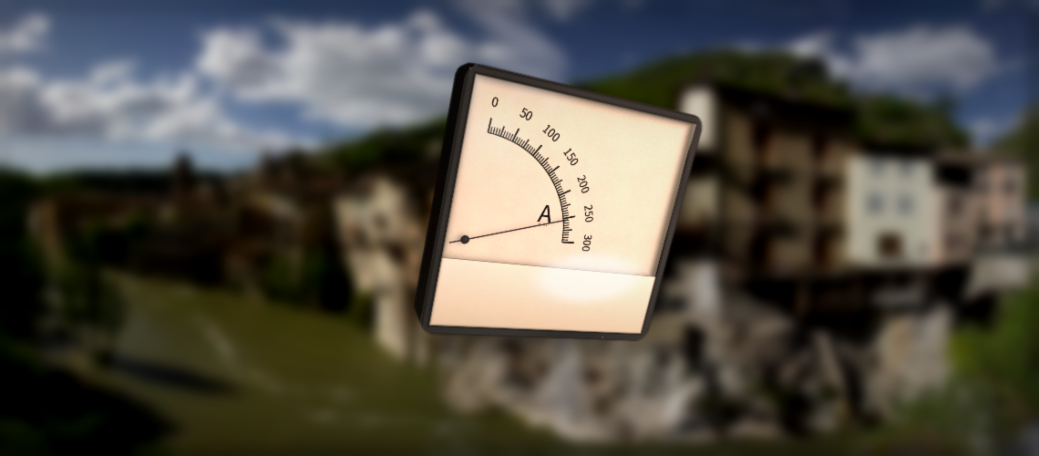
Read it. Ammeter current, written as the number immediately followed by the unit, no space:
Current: 250A
